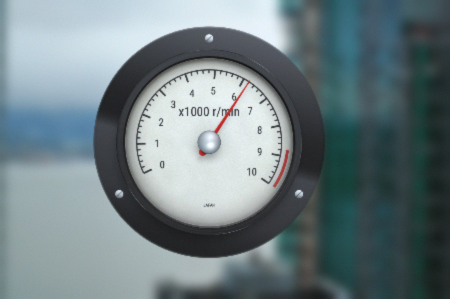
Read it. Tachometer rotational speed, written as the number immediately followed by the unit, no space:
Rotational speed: 6200rpm
